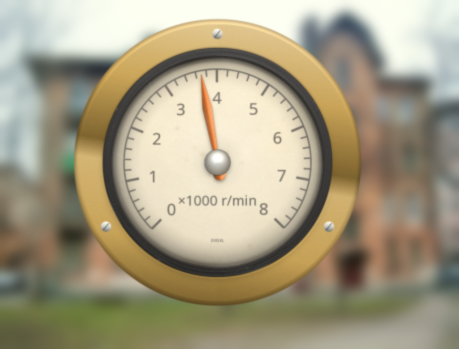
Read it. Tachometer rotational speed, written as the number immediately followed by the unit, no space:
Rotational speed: 3700rpm
